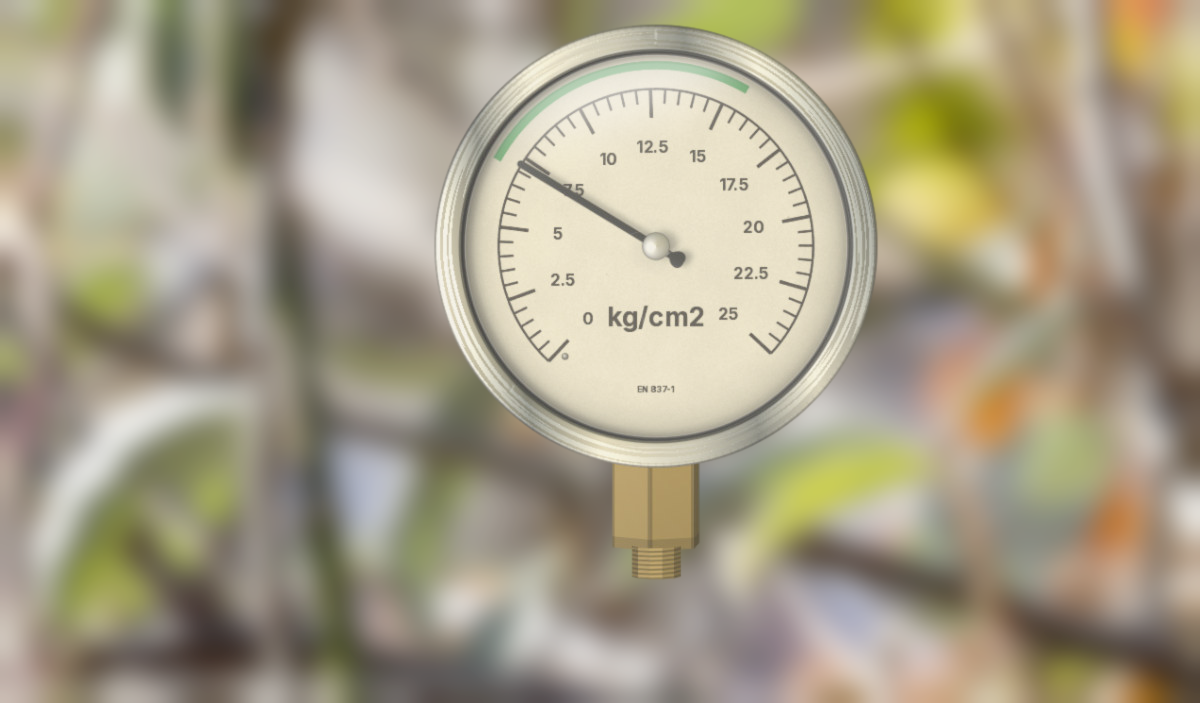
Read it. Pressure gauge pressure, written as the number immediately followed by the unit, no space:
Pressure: 7.25kg/cm²
